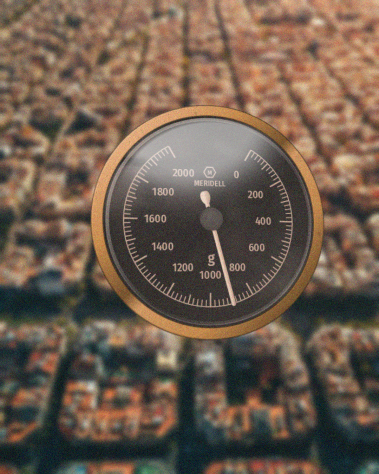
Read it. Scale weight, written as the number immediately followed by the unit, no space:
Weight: 900g
